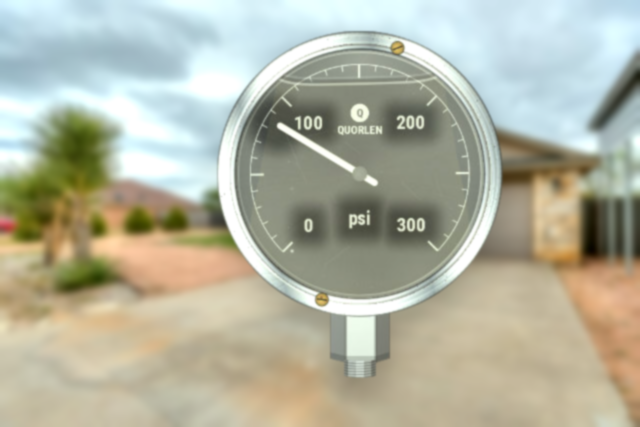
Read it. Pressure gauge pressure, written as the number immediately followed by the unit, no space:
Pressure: 85psi
